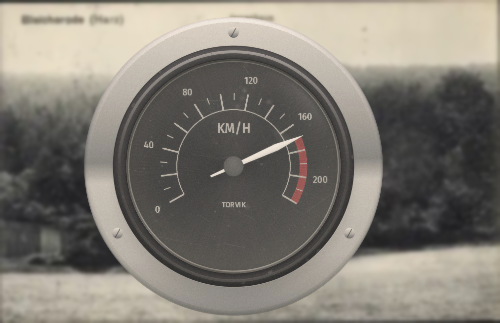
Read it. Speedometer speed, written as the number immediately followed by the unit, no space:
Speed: 170km/h
